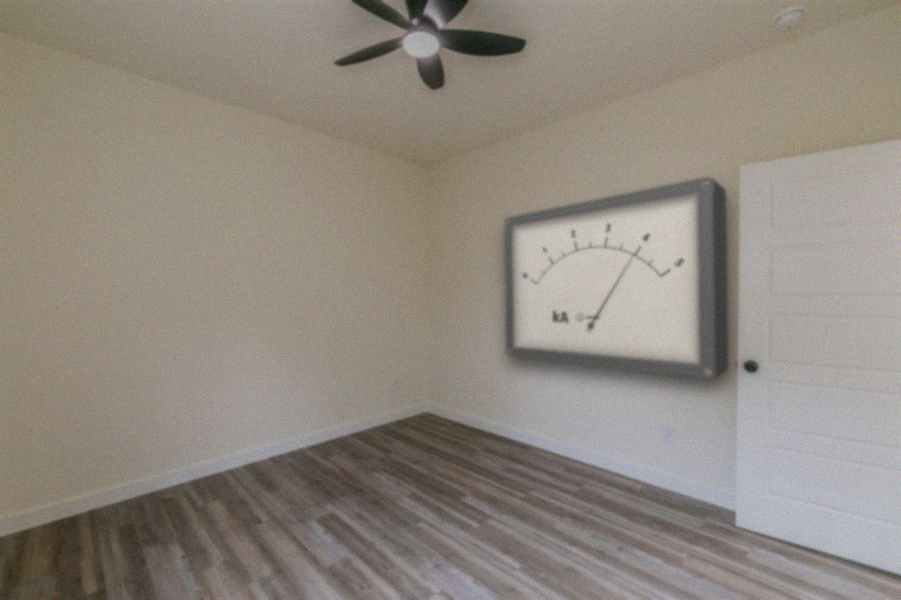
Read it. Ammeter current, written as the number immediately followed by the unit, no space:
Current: 4kA
